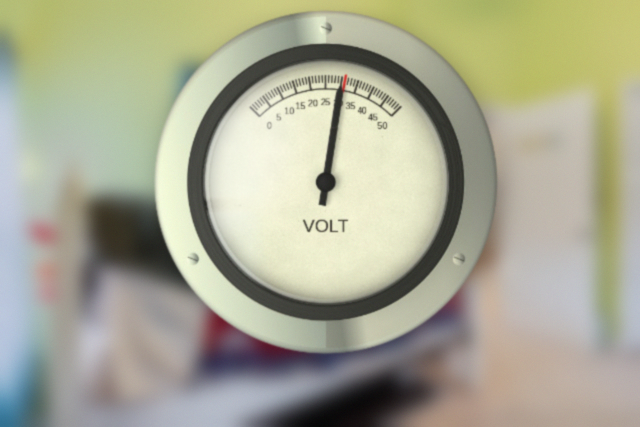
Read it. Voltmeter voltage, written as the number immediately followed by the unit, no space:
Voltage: 30V
